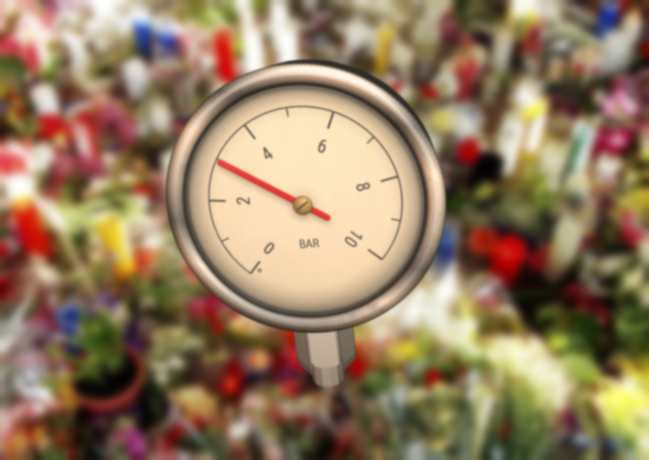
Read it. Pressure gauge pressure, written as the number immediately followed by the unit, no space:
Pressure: 3bar
